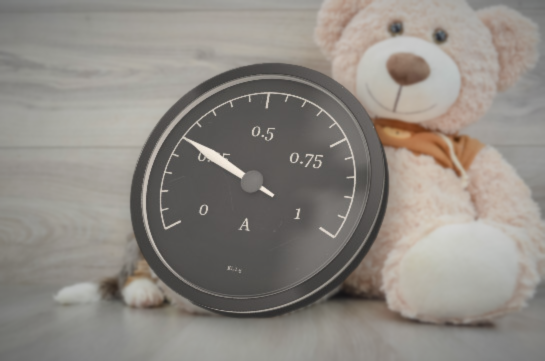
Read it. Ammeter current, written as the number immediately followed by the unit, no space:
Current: 0.25A
